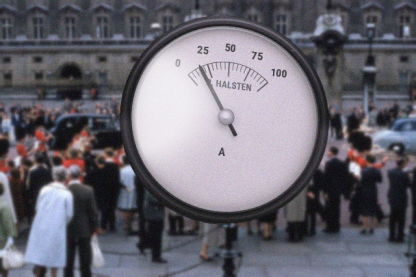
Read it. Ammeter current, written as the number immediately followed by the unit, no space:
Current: 15A
